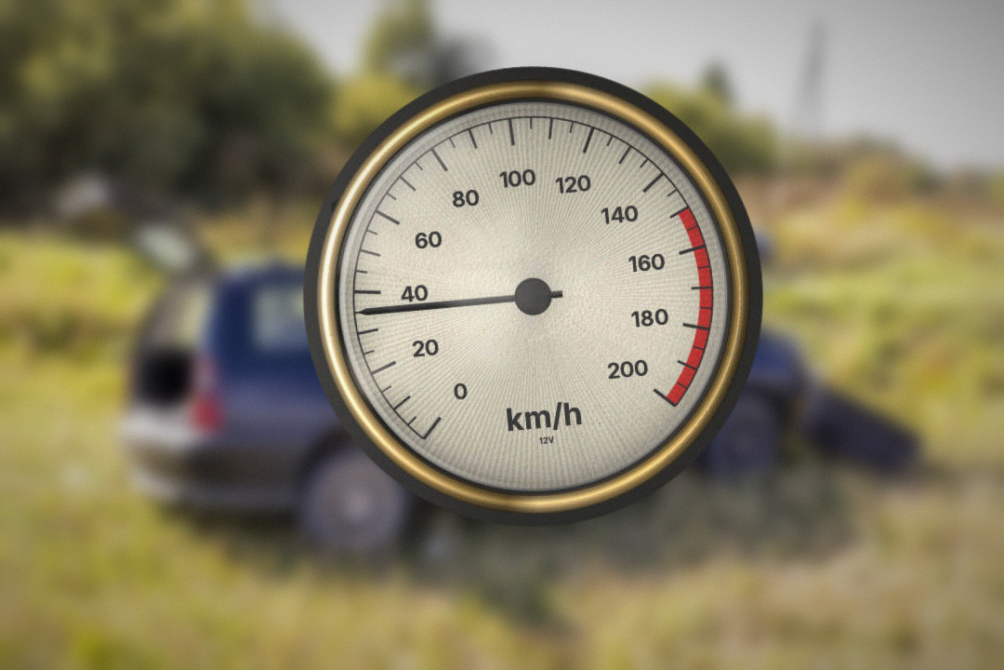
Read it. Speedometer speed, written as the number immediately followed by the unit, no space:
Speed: 35km/h
